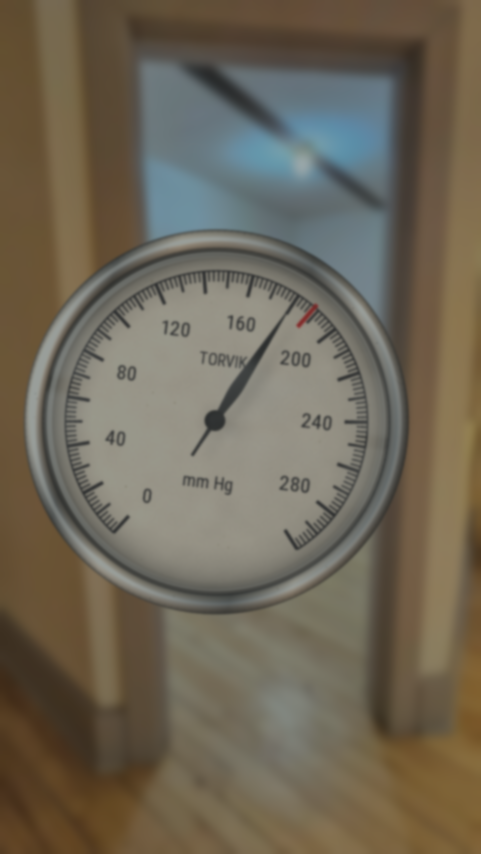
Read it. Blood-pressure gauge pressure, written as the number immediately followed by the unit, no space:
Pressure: 180mmHg
